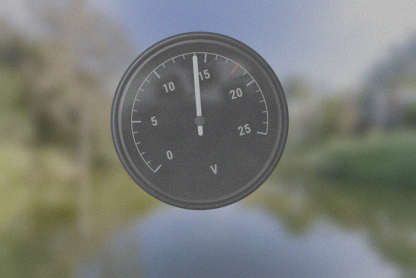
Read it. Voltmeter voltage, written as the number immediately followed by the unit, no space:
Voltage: 14V
